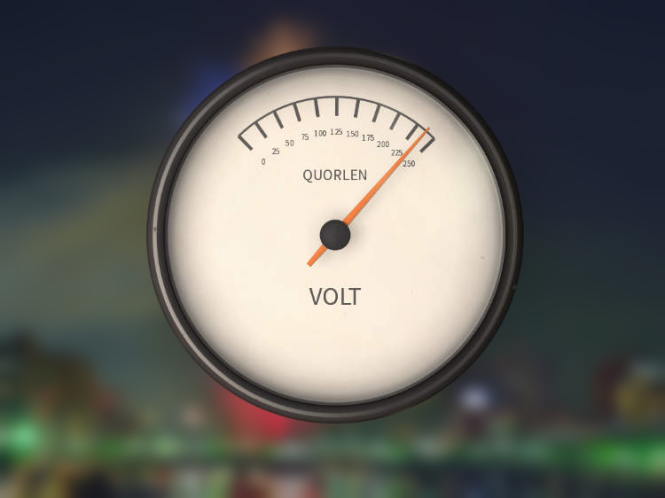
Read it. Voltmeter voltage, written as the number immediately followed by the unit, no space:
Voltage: 237.5V
